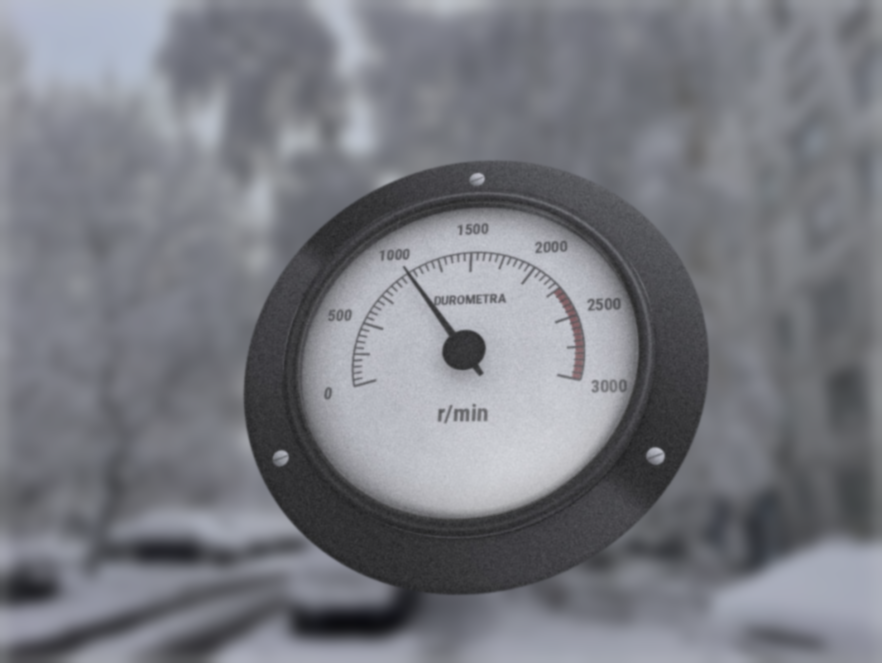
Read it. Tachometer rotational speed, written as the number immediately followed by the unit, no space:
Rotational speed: 1000rpm
